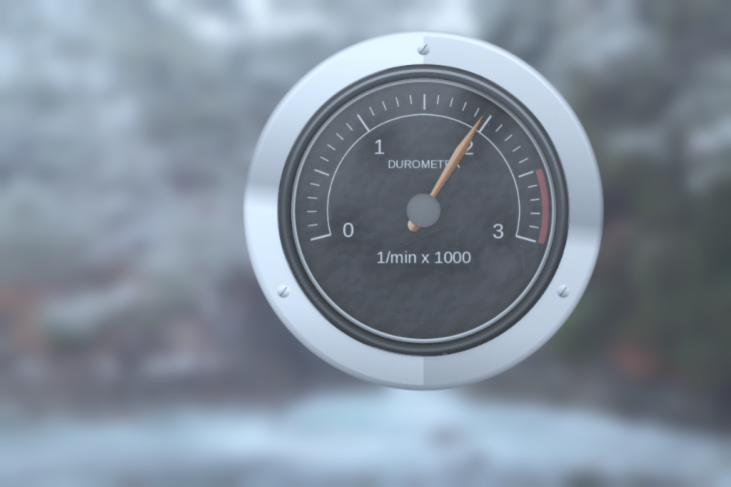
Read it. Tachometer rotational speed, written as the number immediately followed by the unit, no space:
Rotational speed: 1950rpm
